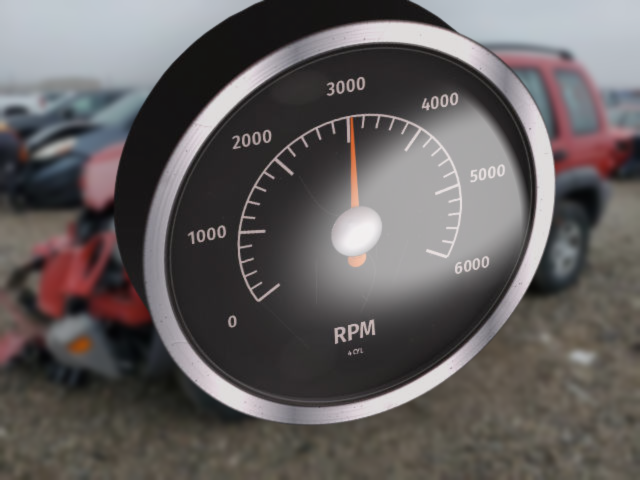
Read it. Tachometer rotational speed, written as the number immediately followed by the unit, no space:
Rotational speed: 3000rpm
